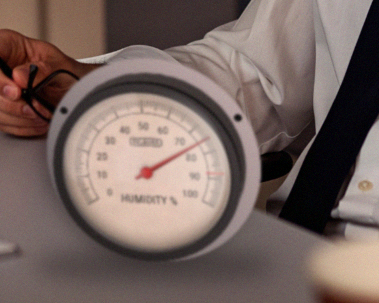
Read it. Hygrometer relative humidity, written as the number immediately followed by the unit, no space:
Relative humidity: 75%
